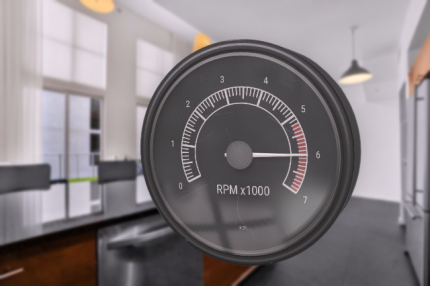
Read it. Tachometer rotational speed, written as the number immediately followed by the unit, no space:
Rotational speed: 6000rpm
